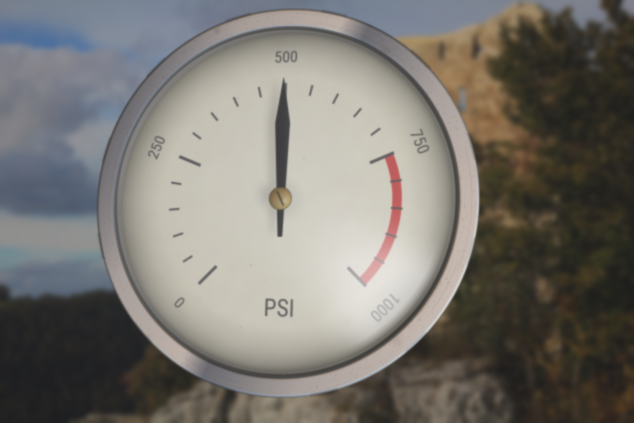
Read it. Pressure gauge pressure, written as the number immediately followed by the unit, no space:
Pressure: 500psi
